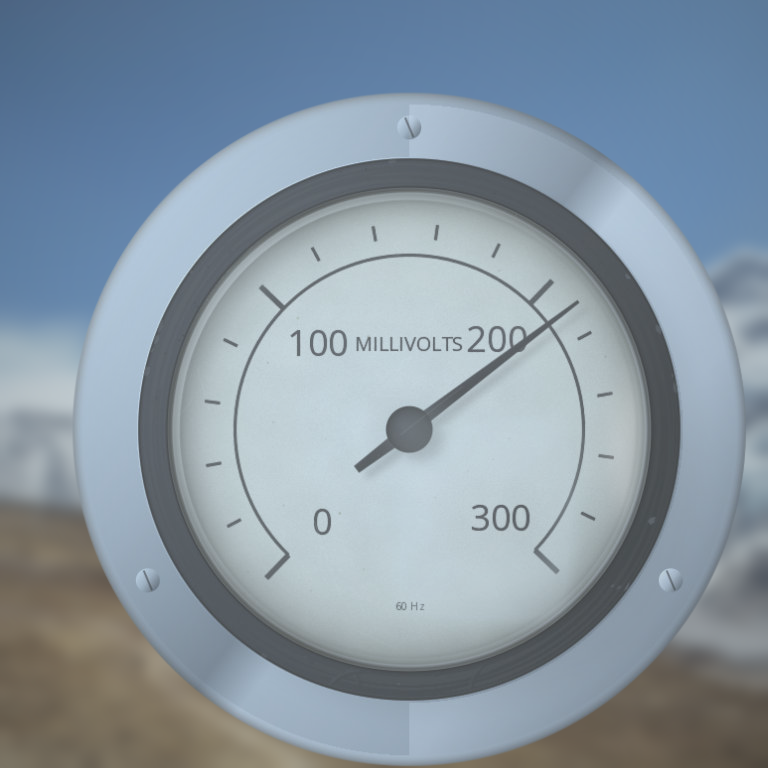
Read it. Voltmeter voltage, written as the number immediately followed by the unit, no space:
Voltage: 210mV
